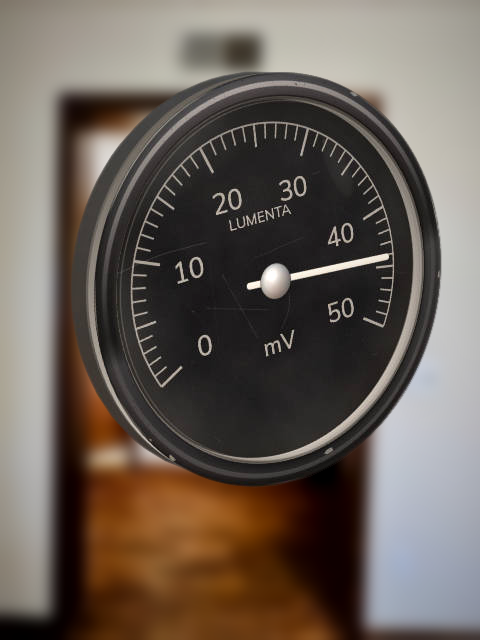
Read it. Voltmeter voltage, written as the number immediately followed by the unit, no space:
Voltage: 44mV
